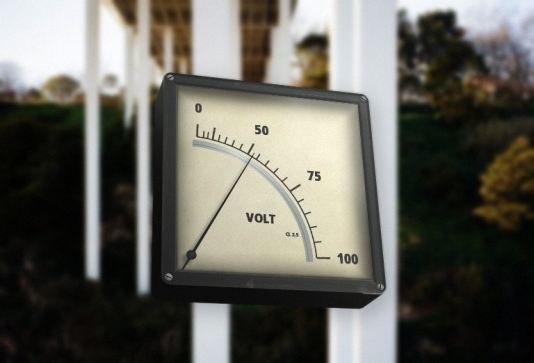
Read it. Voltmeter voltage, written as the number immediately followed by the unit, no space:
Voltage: 52.5V
